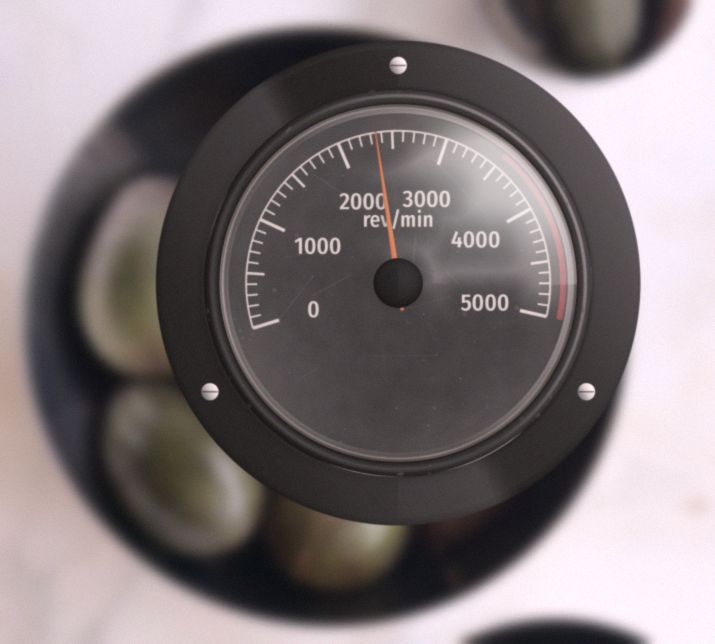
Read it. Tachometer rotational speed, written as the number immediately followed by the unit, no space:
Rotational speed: 2350rpm
